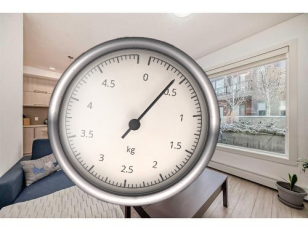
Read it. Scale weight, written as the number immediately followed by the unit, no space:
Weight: 0.4kg
